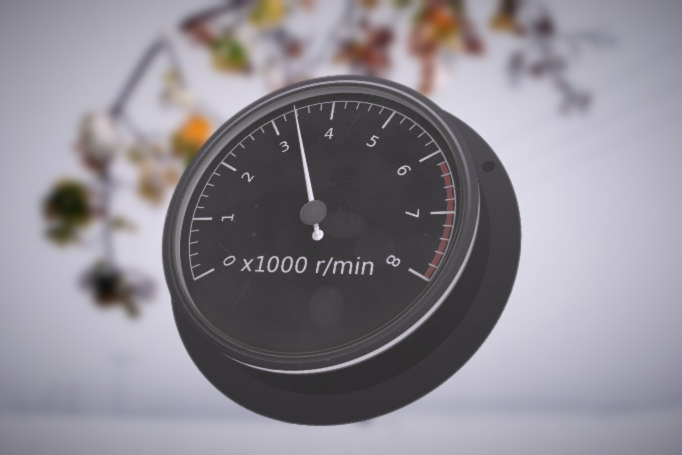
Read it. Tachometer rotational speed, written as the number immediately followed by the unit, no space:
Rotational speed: 3400rpm
